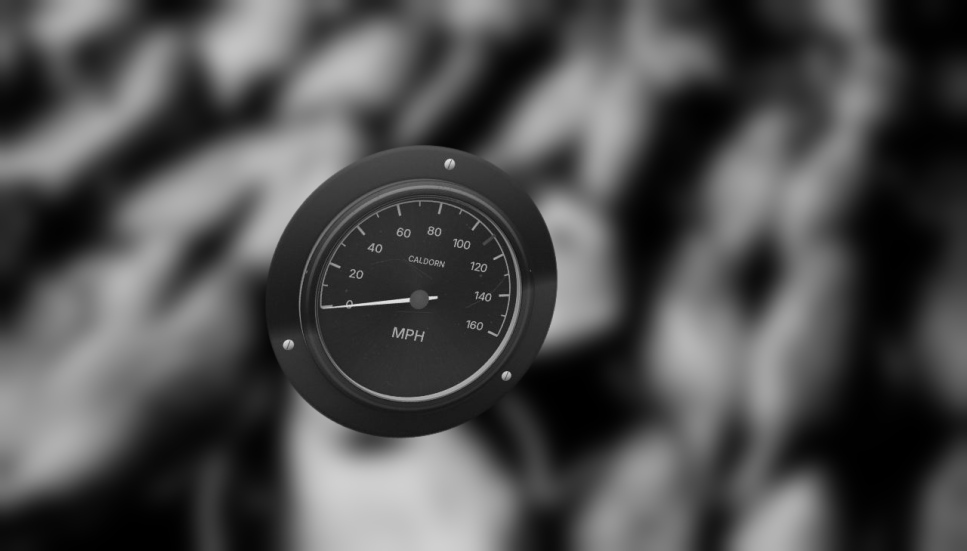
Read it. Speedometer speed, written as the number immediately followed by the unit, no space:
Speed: 0mph
